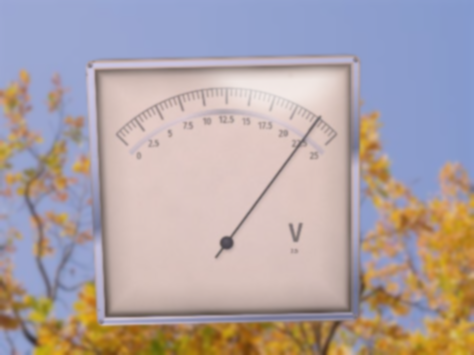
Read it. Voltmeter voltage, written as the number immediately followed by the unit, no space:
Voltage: 22.5V
